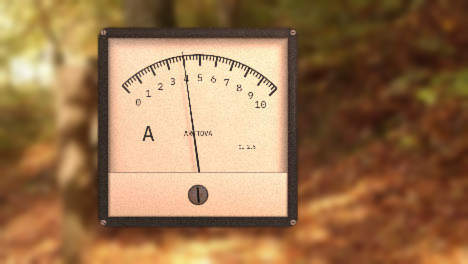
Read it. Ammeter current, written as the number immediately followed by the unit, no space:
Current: 4A
